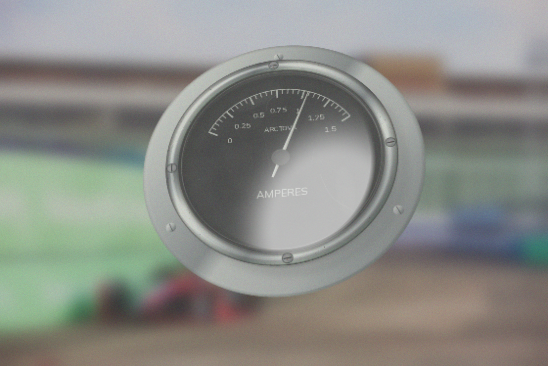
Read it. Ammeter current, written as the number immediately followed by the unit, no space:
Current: 1.05A
